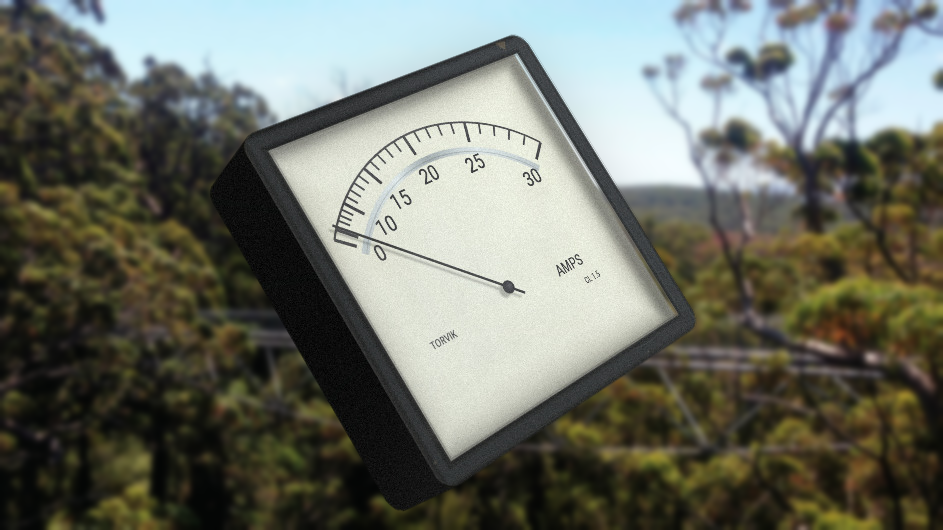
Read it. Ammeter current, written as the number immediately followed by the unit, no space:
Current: 5A
